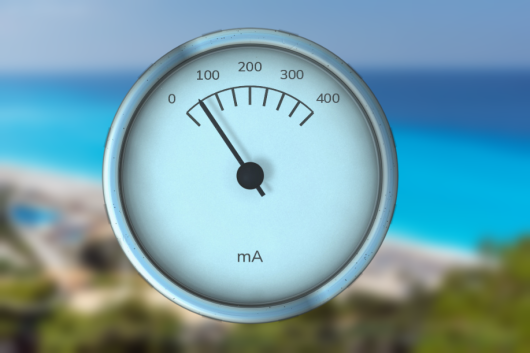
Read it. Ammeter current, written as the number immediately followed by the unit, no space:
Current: 50mA
